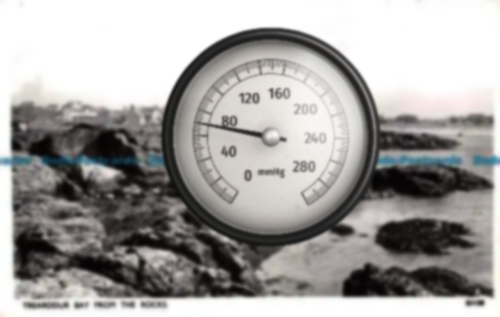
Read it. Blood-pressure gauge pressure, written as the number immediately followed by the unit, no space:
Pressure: 70mmHg
